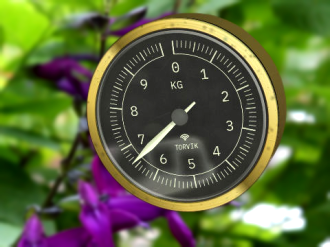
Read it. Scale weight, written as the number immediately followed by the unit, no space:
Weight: 6.6kg
